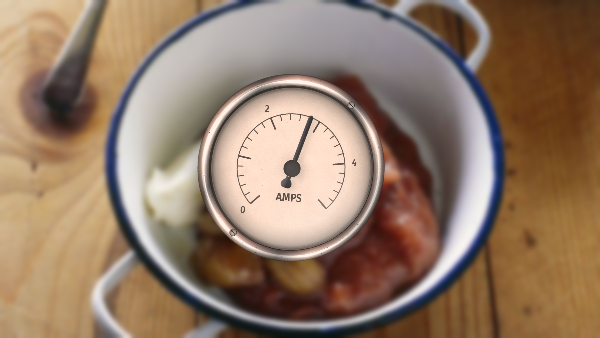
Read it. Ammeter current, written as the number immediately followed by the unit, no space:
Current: 2.8A
